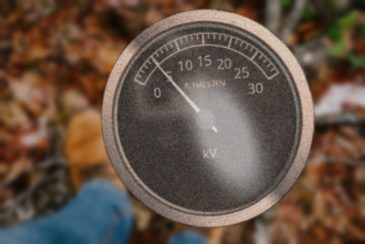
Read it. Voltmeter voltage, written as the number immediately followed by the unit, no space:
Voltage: 5kV
